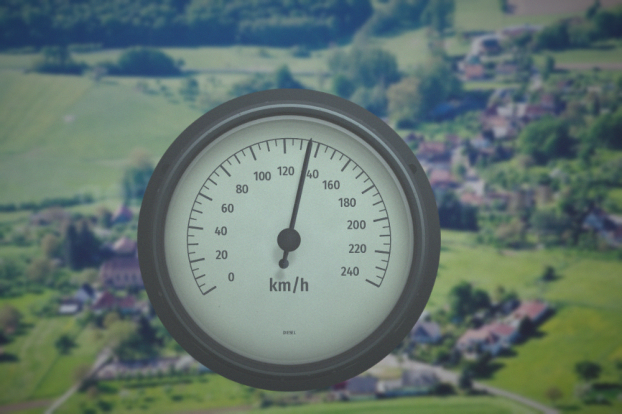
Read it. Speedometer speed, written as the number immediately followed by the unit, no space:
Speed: 135km/h
